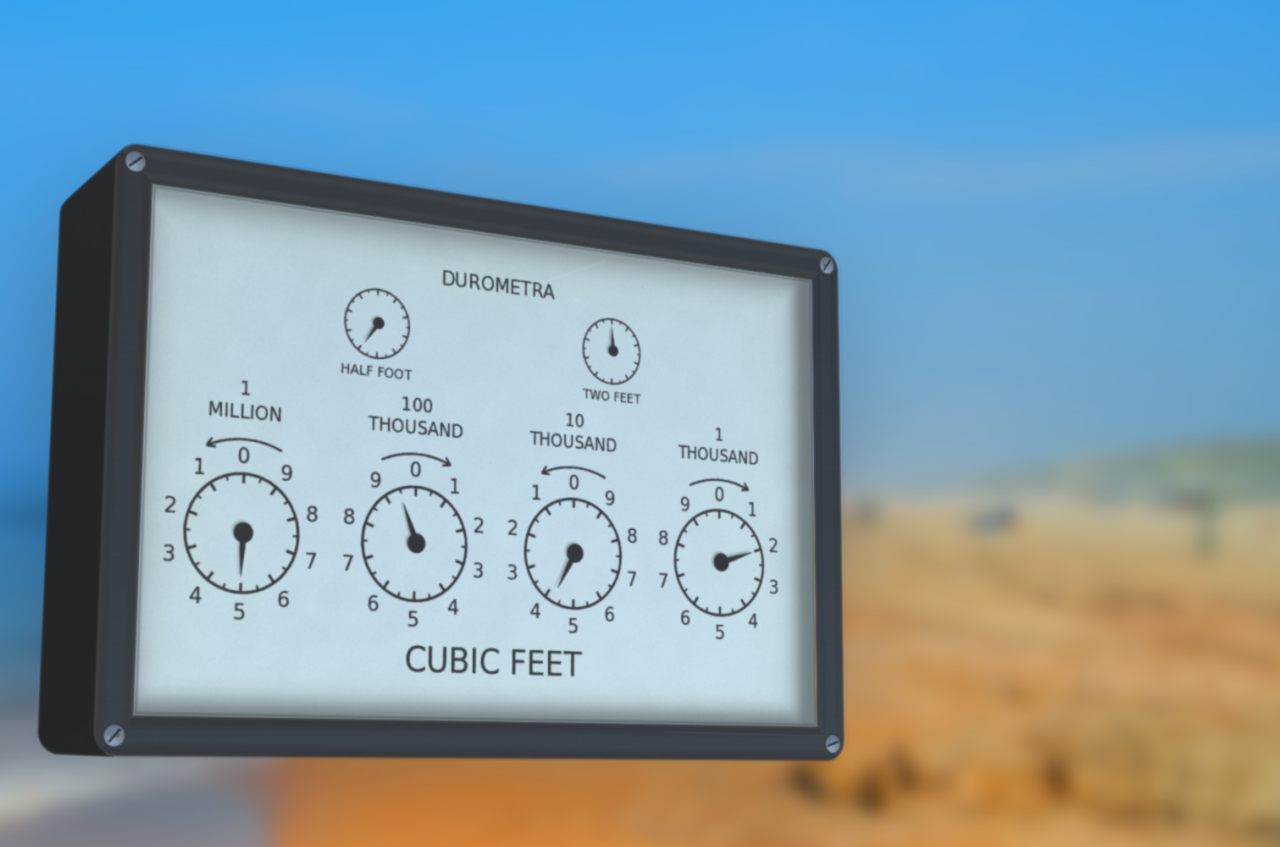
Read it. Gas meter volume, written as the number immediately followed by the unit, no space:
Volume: 494200ft³
